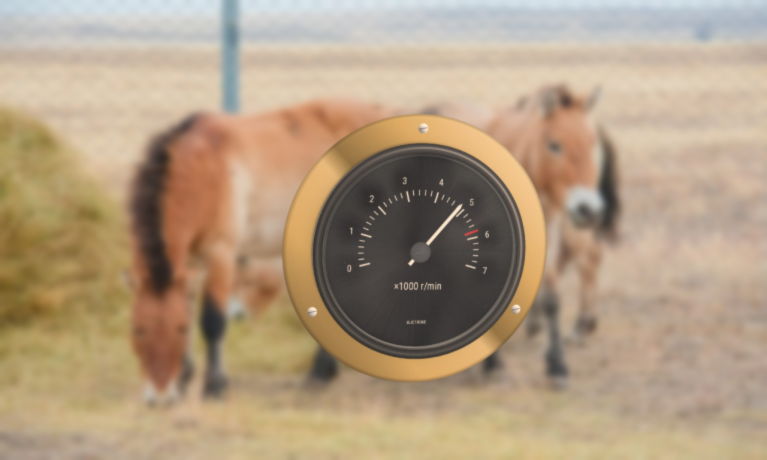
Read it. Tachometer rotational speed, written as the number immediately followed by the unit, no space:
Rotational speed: 4800rpm
